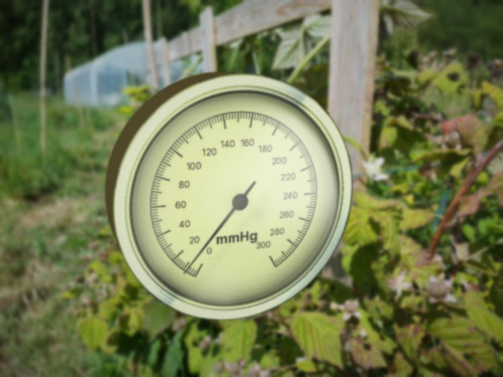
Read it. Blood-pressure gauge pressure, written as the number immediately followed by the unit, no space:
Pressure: 10mmHg
